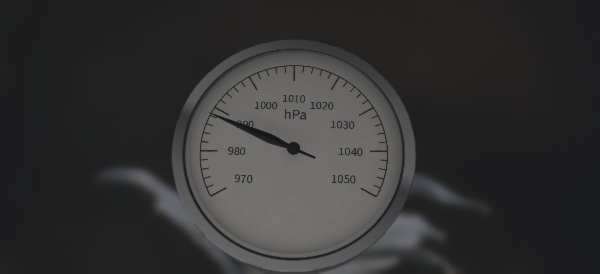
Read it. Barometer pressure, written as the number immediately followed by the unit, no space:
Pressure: 988hPa
